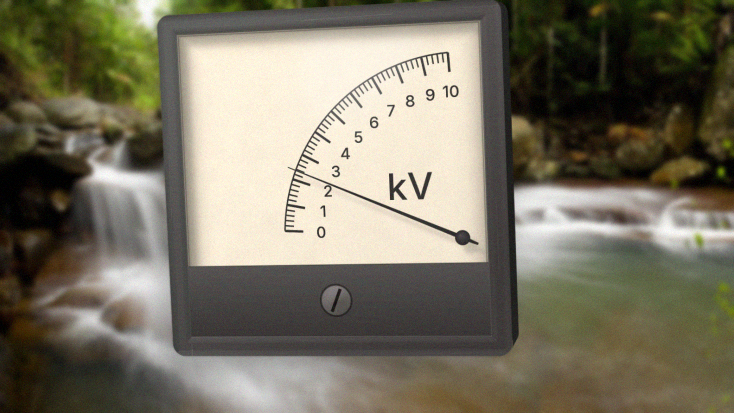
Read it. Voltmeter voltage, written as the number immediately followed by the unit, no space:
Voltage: 2.4kV
